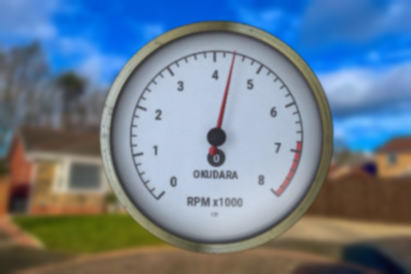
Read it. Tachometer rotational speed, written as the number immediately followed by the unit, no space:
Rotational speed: 4400rpm
